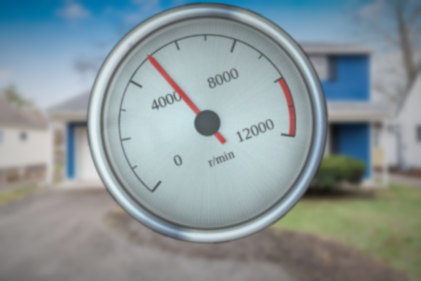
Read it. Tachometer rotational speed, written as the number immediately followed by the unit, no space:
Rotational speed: 5000rpm
